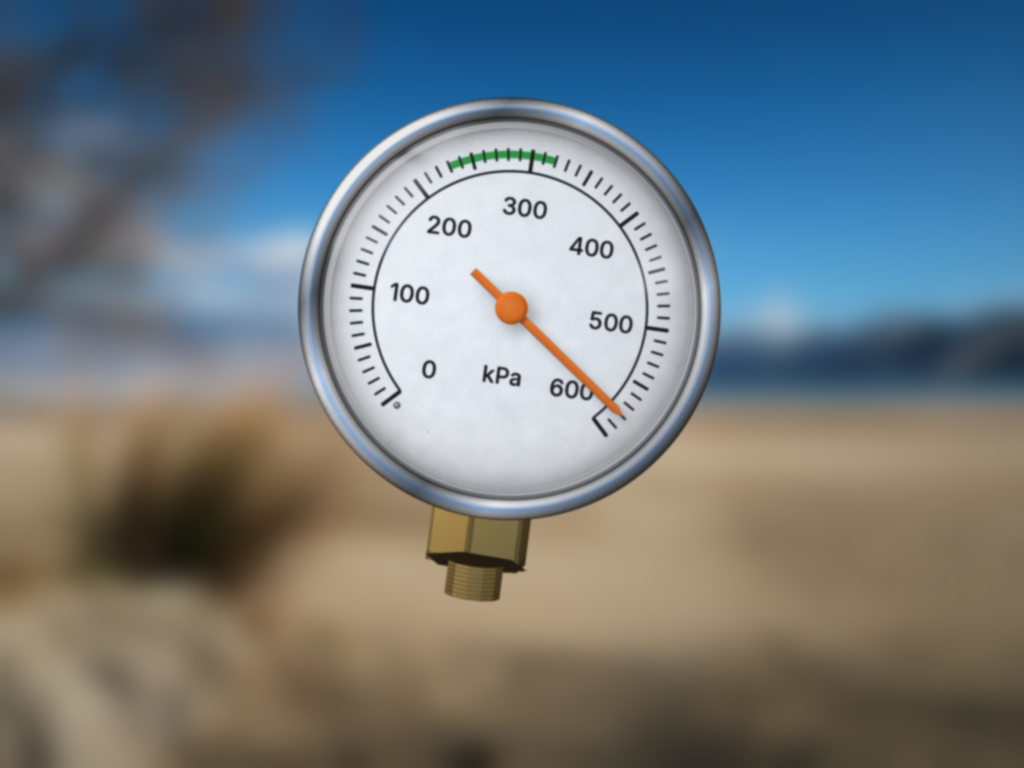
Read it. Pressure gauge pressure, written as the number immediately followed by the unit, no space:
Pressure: 580kPa
